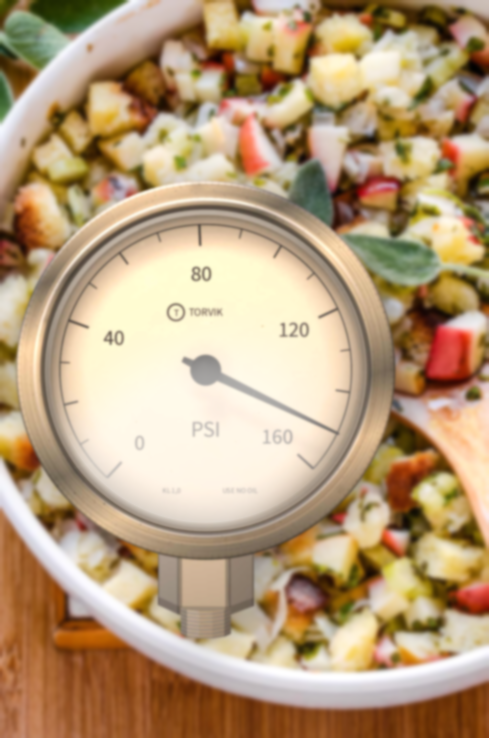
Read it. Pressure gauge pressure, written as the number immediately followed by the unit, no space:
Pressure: 150psi
